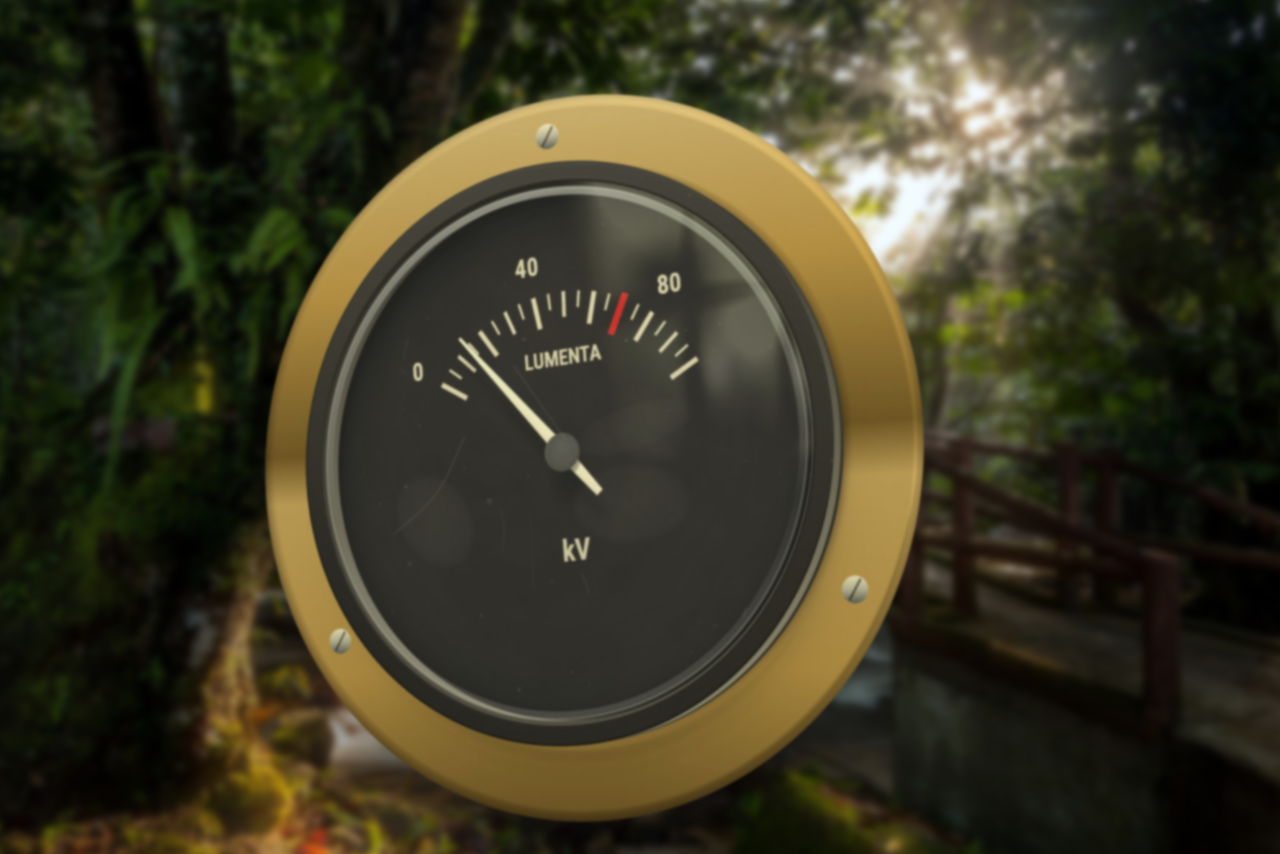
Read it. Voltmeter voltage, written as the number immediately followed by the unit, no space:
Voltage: 15kV
